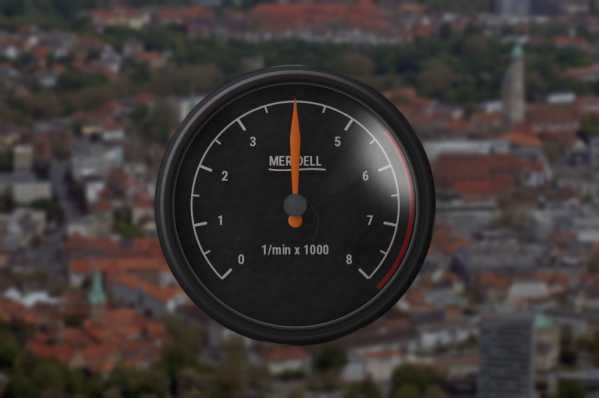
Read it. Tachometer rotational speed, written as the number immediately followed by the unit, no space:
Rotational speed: 4000rpm
